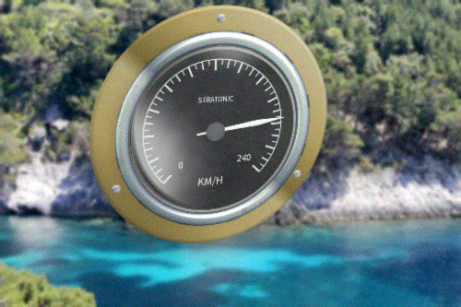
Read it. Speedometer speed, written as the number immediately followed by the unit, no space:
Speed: 195km/h
